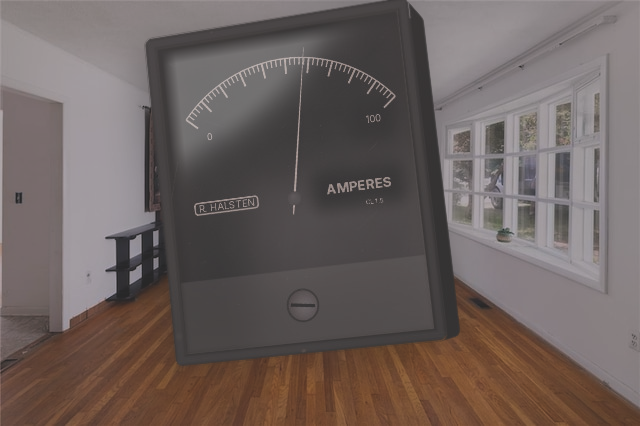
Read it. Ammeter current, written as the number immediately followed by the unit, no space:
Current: 58A
